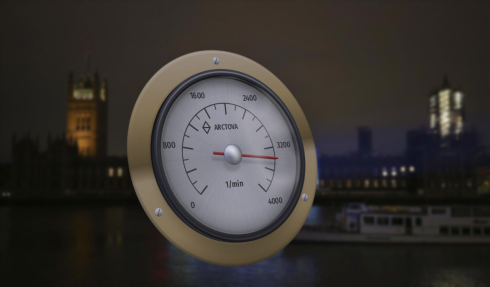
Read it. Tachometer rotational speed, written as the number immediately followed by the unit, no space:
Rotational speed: 3400rpm
